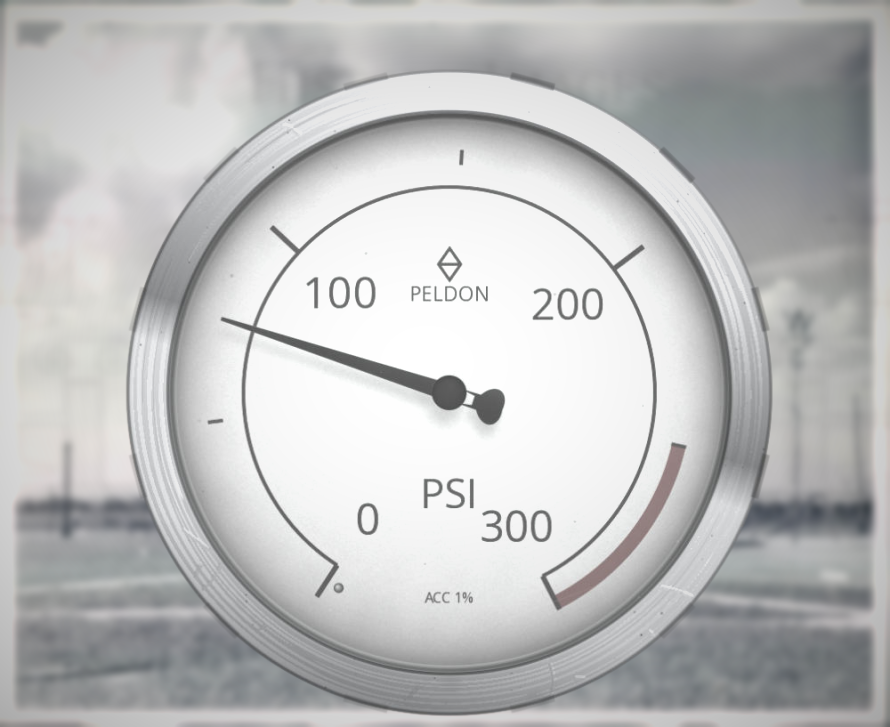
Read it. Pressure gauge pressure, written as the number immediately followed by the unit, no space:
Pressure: 75psi
